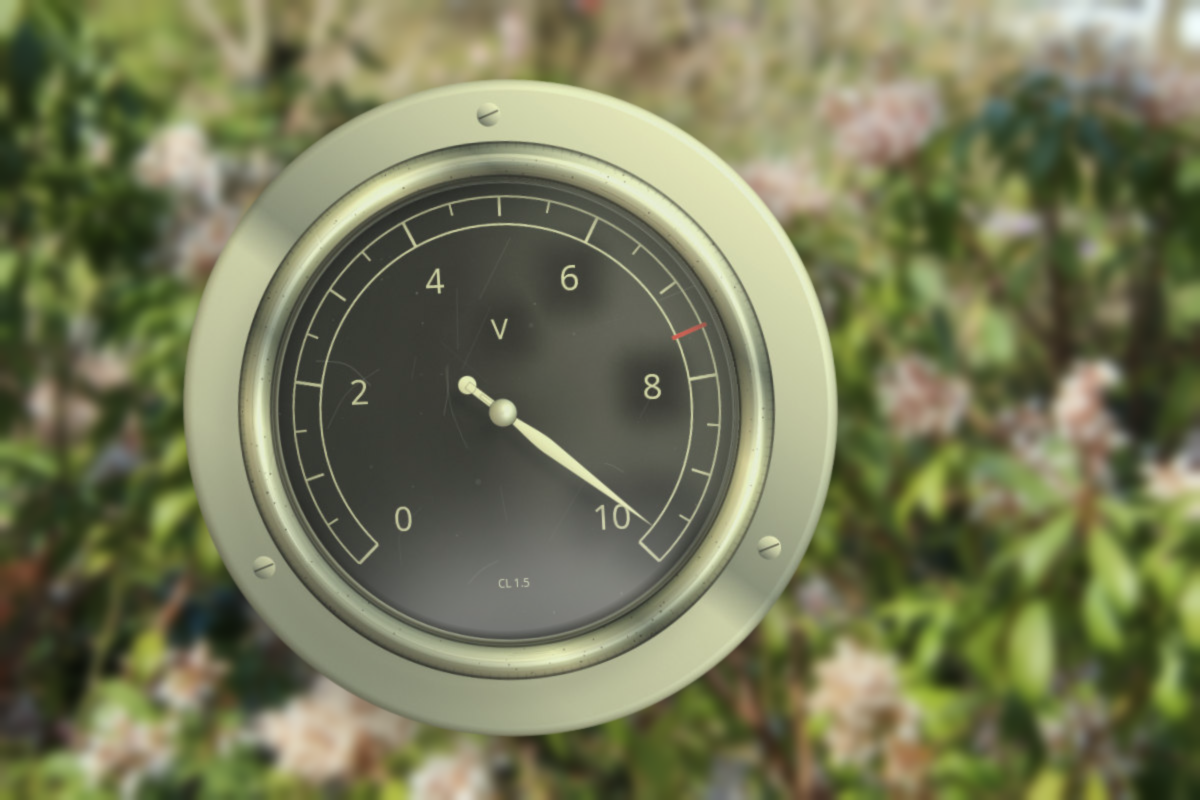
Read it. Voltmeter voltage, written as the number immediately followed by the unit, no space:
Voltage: 9.75V
